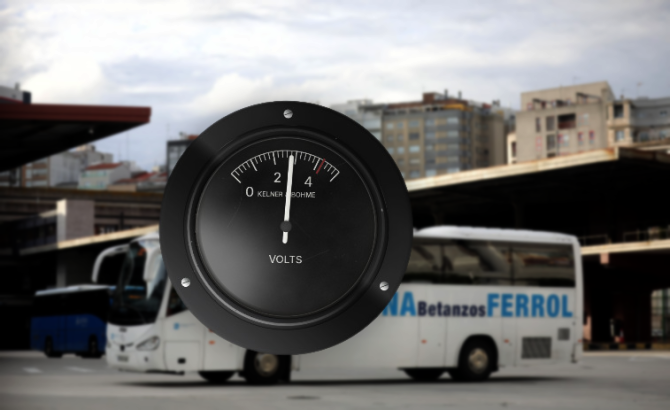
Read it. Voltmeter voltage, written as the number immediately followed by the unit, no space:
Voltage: 2.8V
